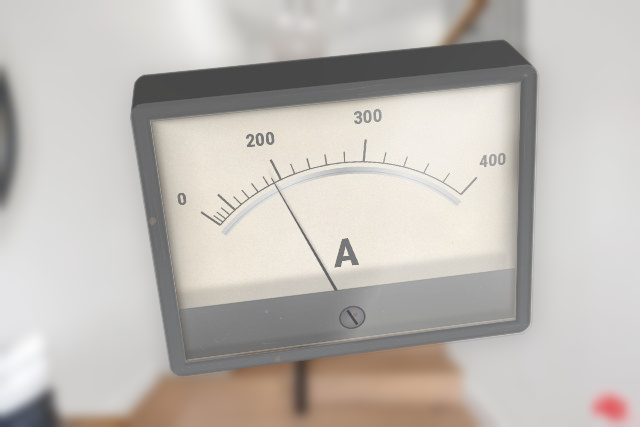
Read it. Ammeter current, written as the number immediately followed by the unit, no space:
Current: 190A
